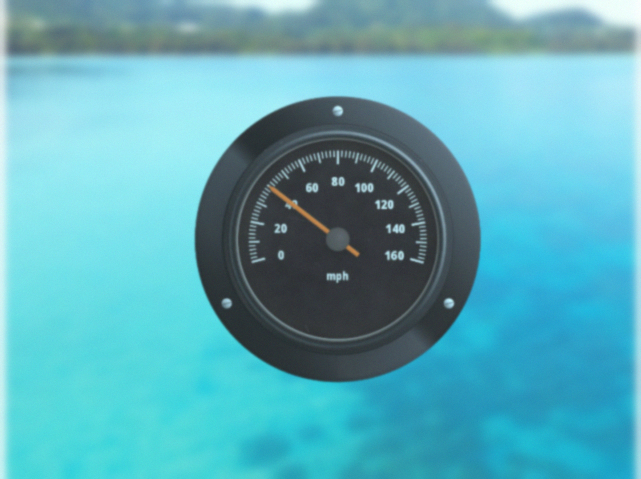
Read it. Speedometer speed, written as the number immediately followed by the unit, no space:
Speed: 40mph
